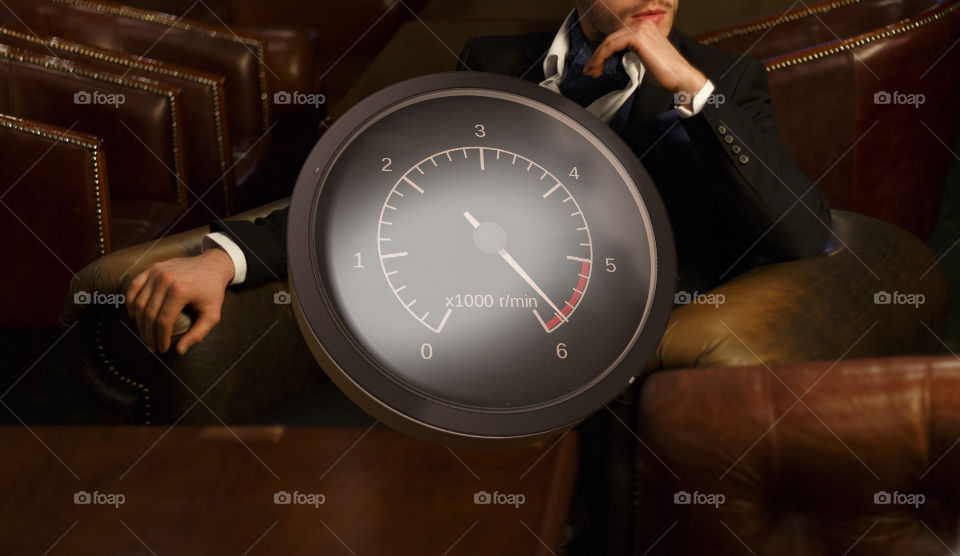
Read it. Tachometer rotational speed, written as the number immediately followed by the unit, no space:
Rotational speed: 5800rpm
